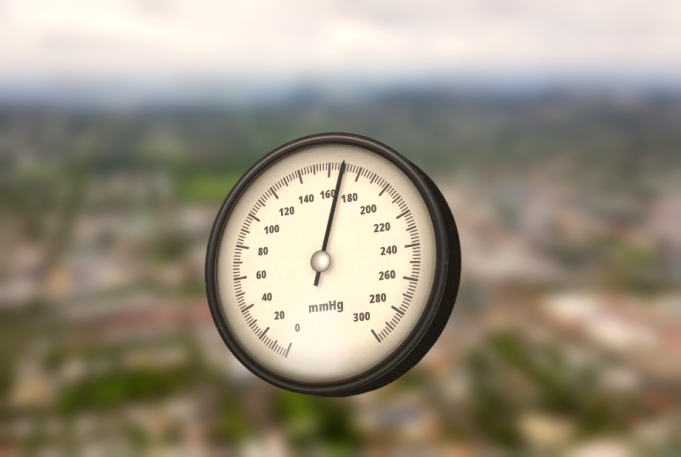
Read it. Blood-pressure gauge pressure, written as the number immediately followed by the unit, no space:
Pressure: 170mmHg
